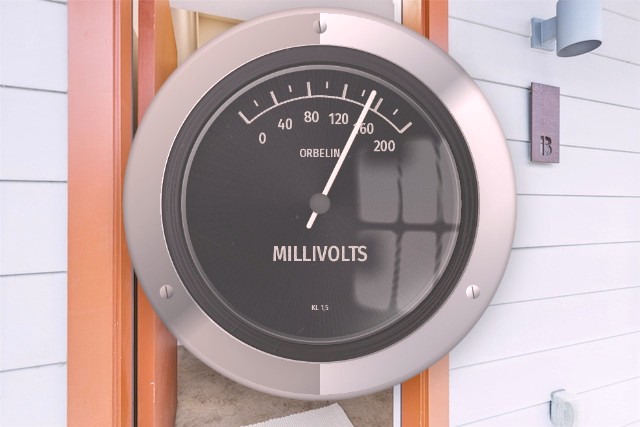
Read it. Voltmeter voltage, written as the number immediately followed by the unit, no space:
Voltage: 150mV
